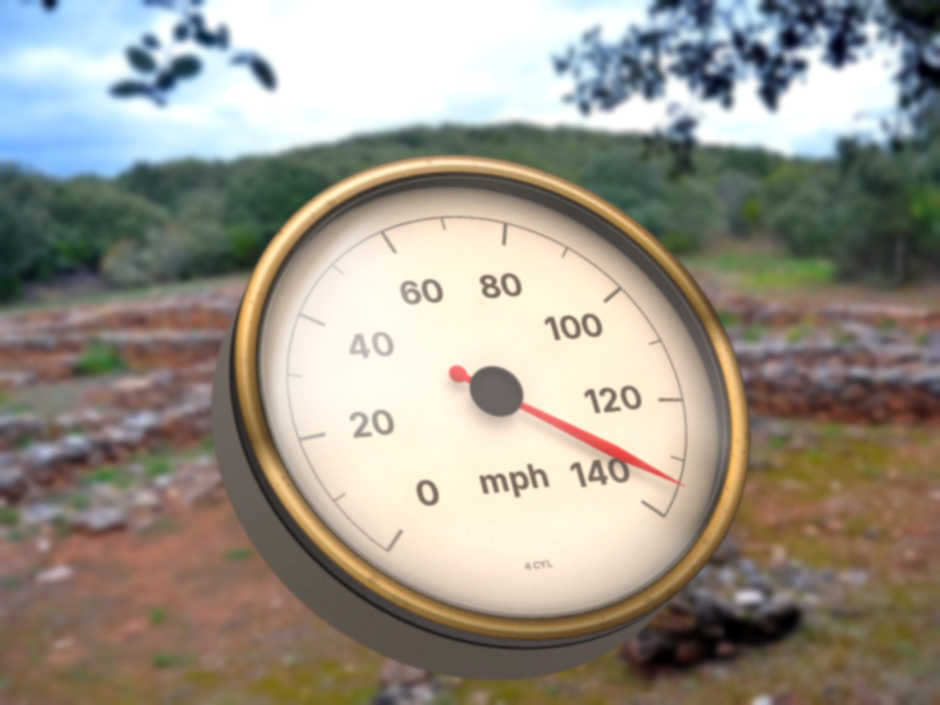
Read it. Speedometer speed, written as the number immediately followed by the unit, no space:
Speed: 135mph
